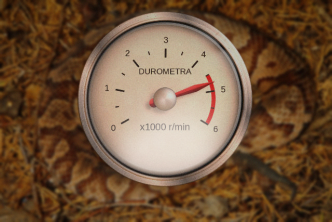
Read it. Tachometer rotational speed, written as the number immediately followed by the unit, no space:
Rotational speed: 4750rpm
